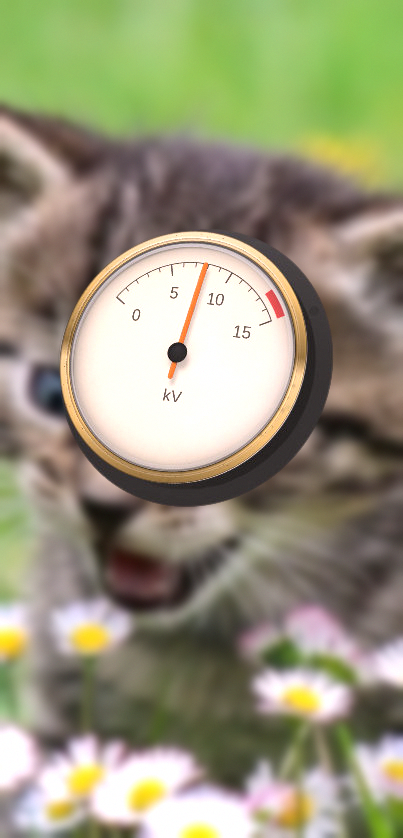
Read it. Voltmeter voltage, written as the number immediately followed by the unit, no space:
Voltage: 8kV
